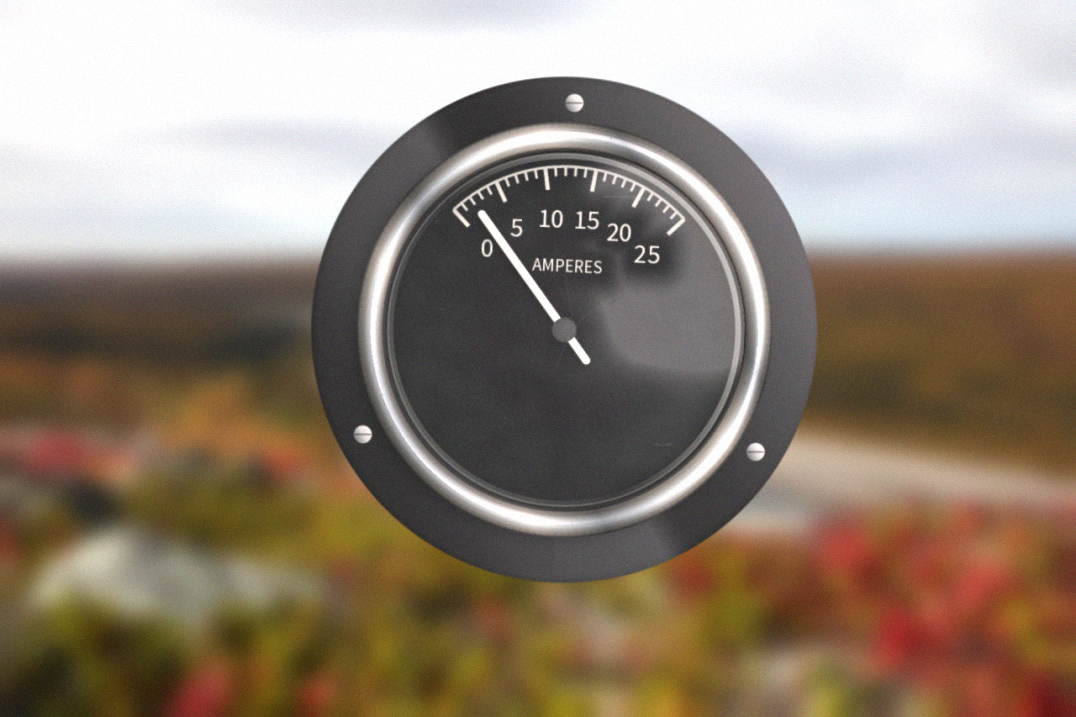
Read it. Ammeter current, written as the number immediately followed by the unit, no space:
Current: 2A
